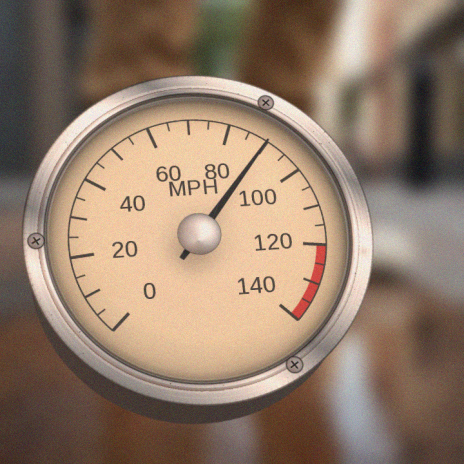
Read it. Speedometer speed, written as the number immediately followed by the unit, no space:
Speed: 90mph
